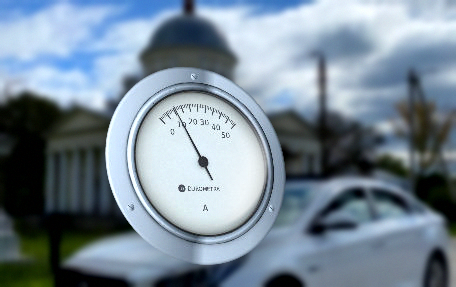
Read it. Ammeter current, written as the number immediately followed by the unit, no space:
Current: 10A
